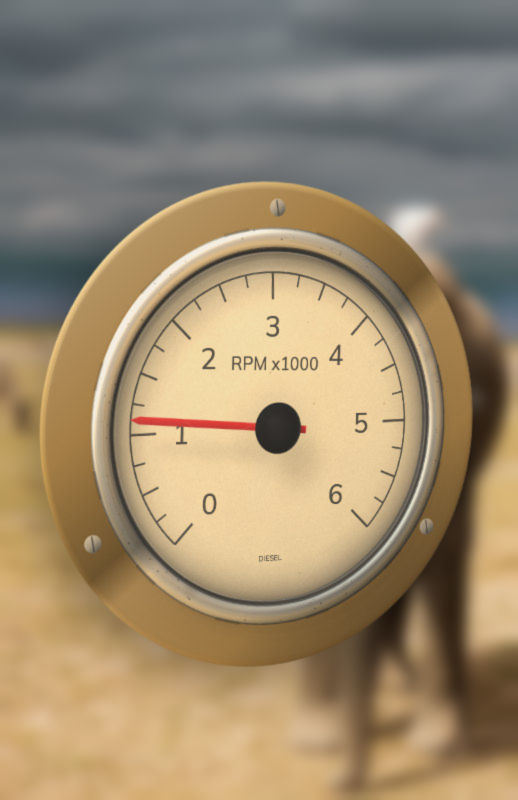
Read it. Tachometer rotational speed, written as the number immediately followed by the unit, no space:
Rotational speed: 1125rpm
